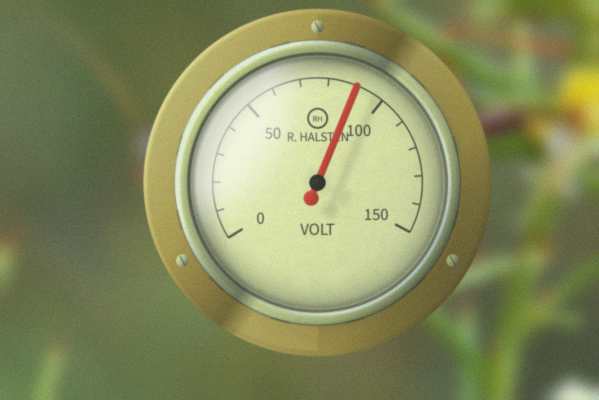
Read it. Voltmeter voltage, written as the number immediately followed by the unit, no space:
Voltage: 90V
